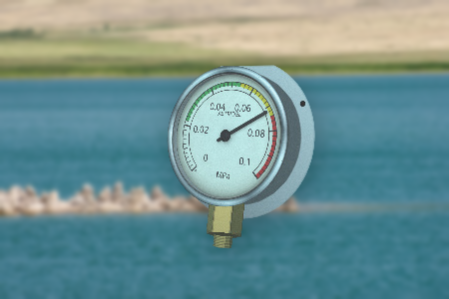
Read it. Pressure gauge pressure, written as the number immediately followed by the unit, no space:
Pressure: 0.072MPa
